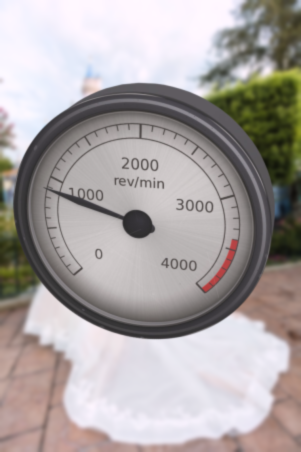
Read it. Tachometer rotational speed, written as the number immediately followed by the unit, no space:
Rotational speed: 900rpm
